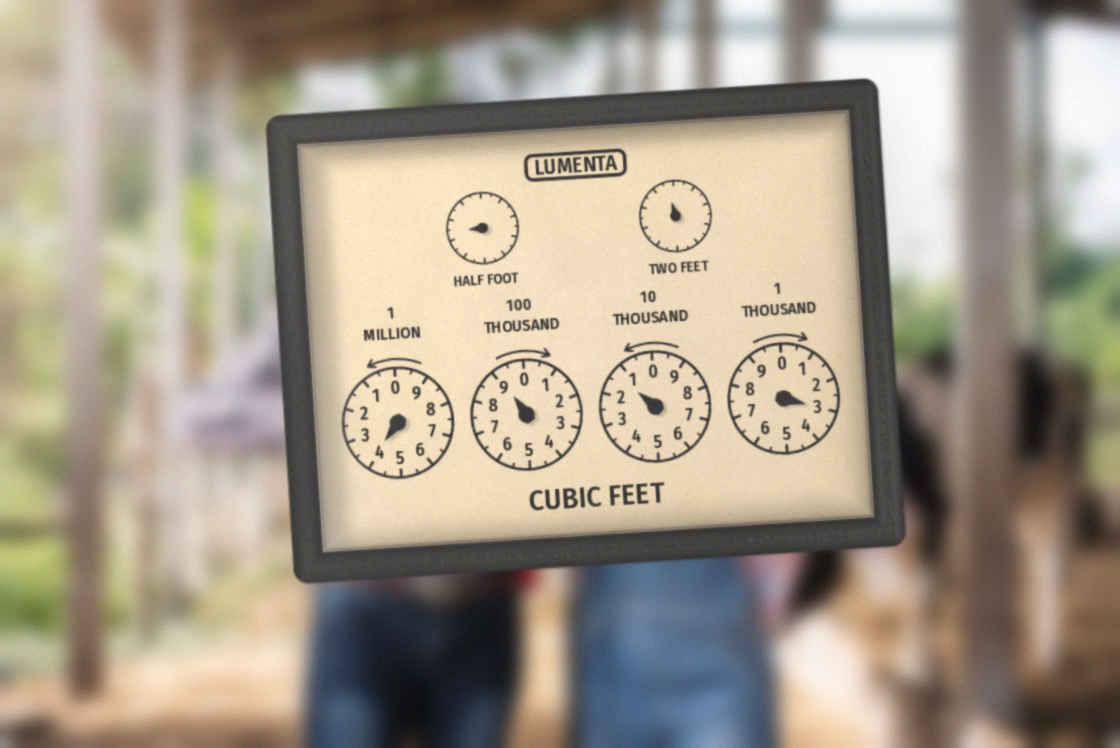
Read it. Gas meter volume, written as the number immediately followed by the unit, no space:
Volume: 391300ft³
